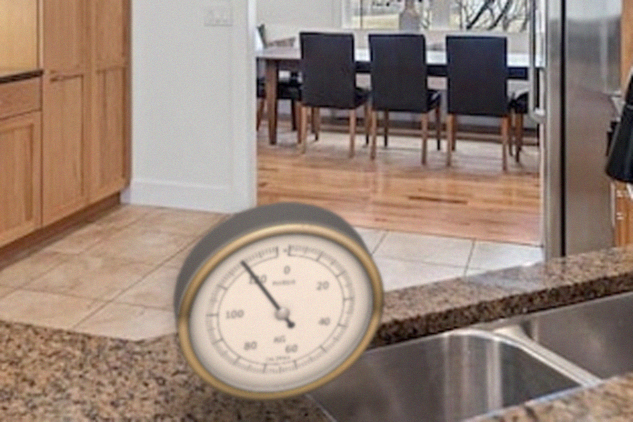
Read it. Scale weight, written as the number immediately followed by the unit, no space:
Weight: 120kg
